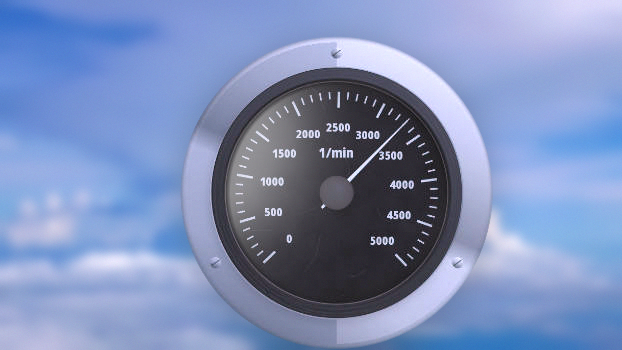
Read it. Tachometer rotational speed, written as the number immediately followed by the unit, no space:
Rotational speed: 3300rpm
